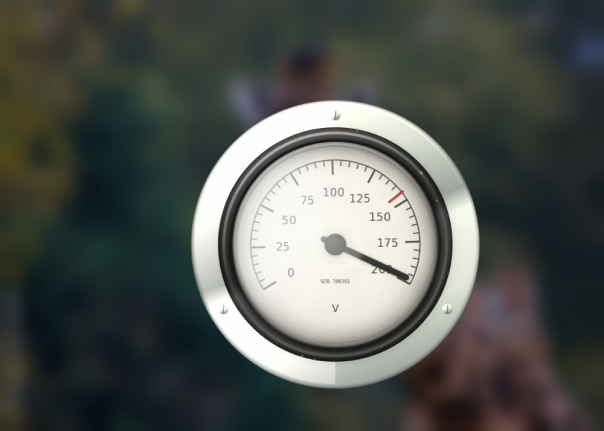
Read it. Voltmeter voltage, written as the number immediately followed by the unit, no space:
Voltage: 197.5V
